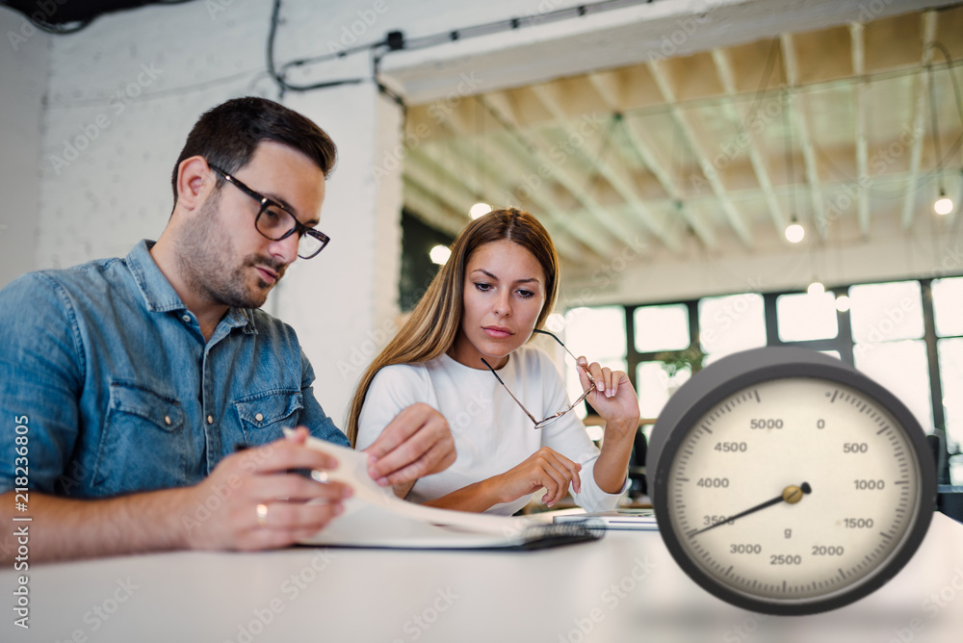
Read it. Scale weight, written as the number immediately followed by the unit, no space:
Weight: 3500g
